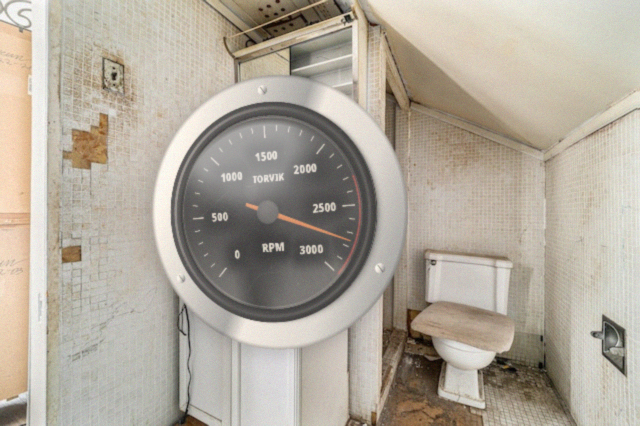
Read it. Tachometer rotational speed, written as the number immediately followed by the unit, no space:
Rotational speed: 2750rpm
